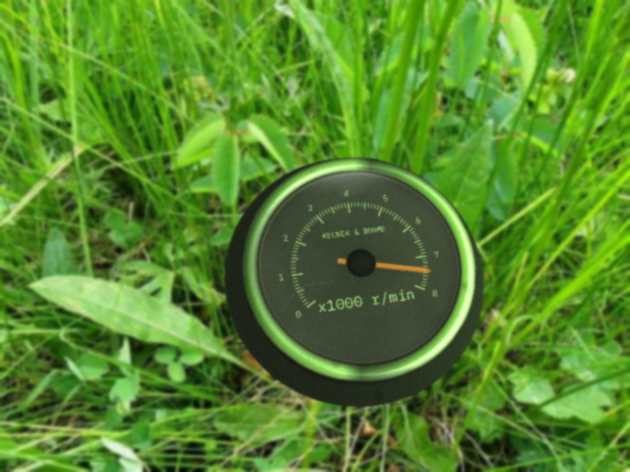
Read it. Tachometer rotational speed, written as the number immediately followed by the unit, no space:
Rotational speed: 7500rpm
